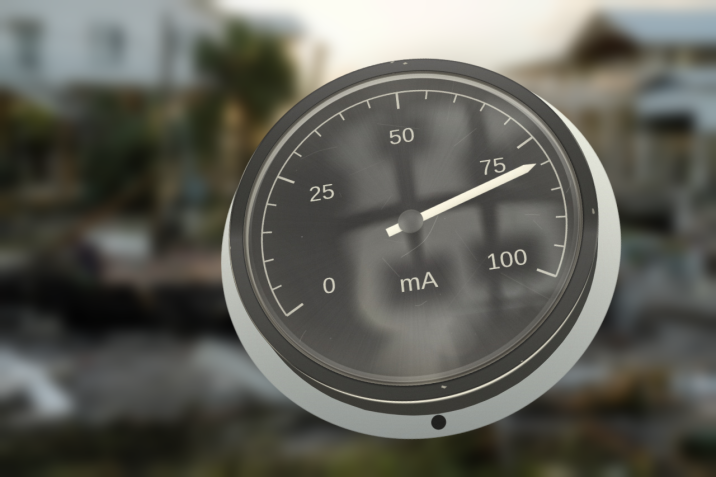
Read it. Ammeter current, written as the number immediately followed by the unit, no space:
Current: 80mA
